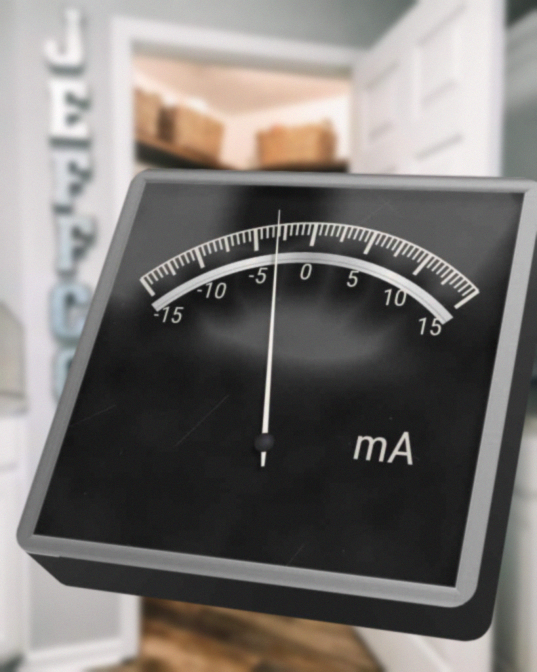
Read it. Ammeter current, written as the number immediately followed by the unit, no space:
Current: -3mA
